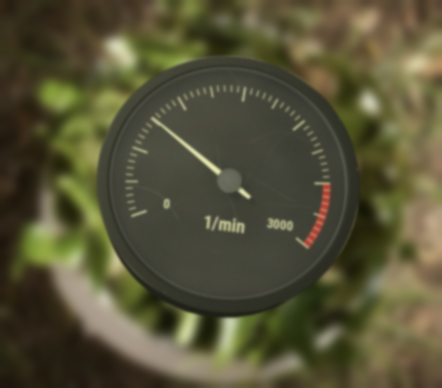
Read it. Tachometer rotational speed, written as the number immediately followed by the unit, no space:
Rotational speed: 750rpm
